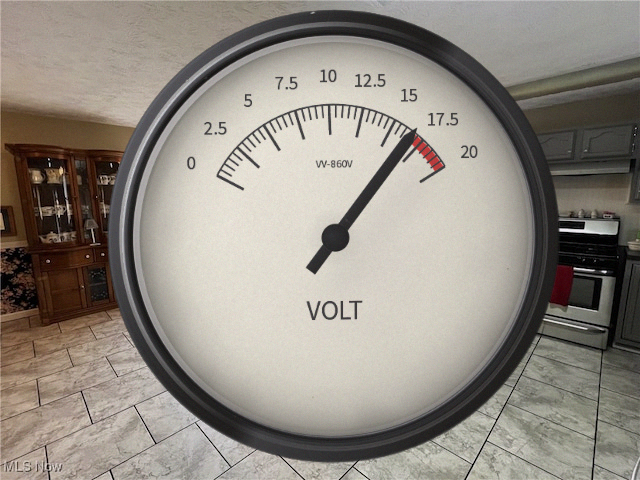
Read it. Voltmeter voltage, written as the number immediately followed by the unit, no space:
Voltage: 16.5V
